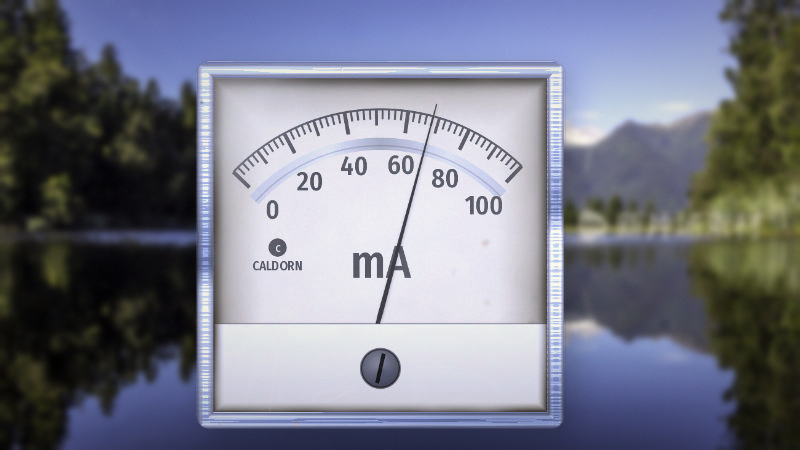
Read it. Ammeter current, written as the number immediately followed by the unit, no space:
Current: 68mA
